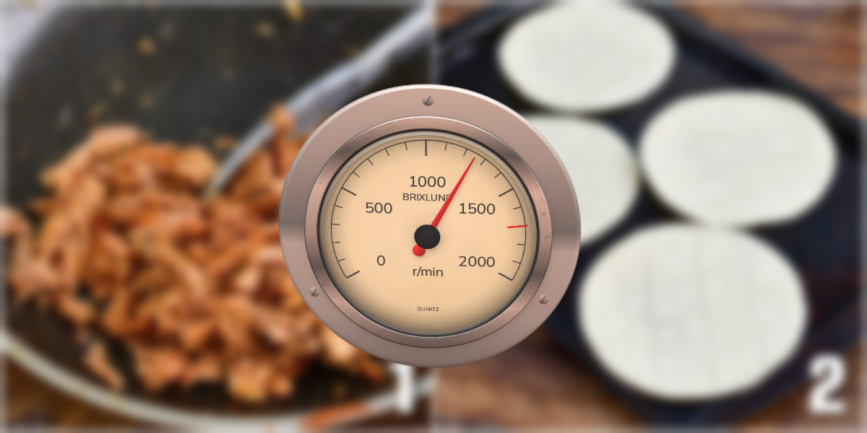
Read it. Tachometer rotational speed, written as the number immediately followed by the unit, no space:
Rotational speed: 1250rpm
